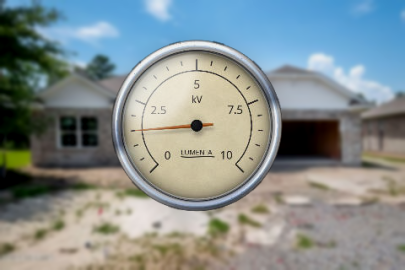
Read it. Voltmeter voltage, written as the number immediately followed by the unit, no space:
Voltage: 1.5kV
